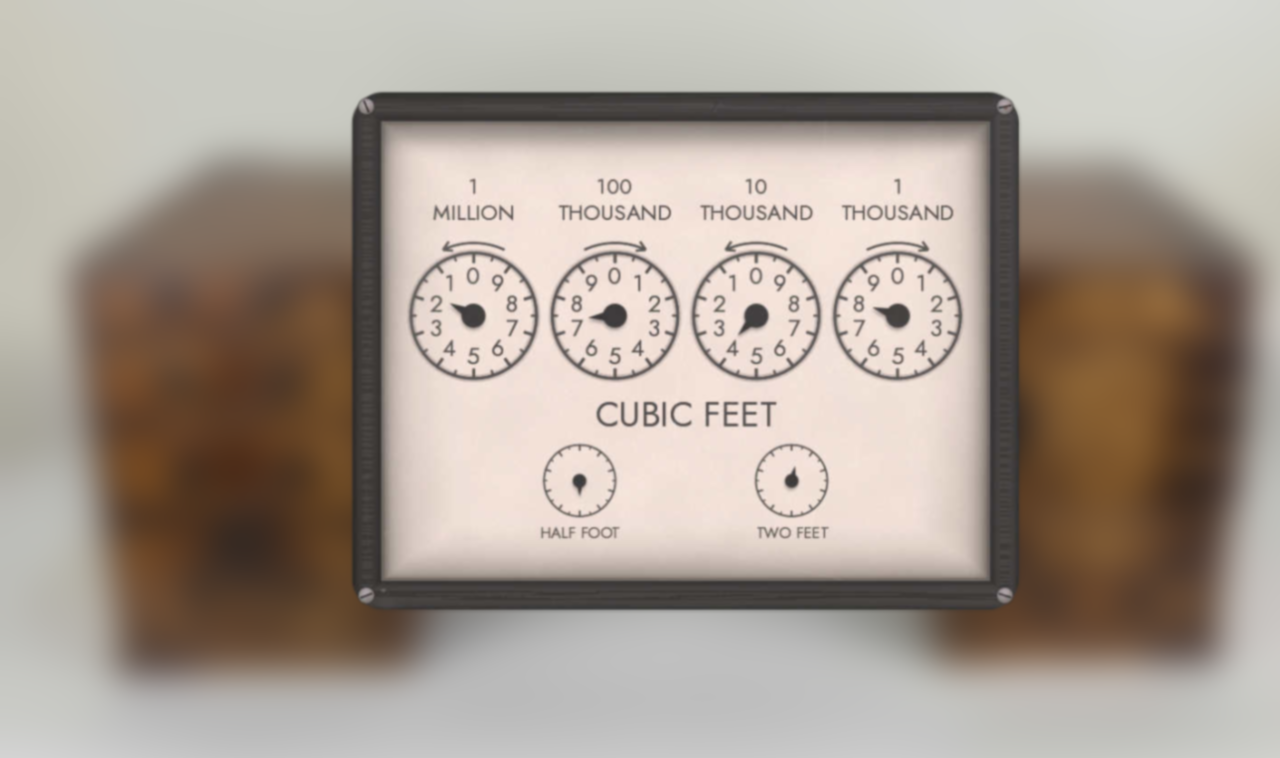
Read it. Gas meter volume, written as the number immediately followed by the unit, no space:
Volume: 173800ft³
